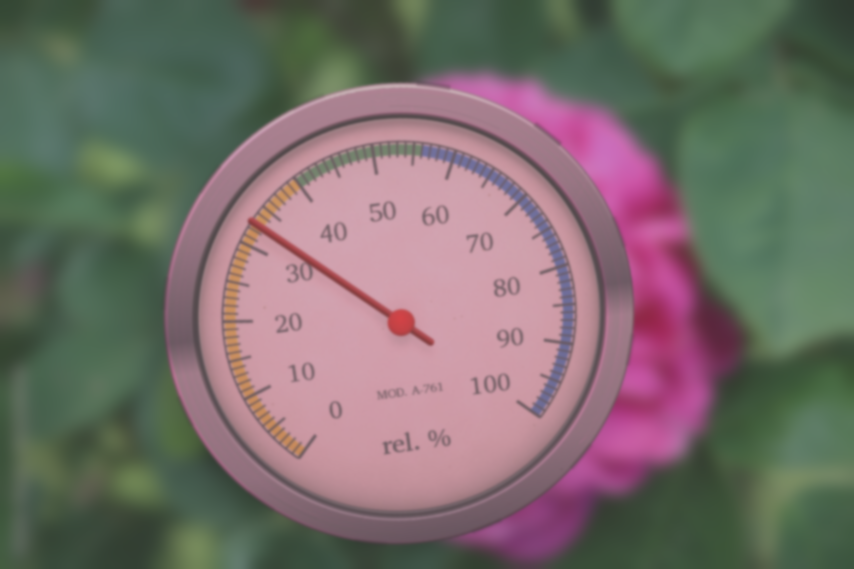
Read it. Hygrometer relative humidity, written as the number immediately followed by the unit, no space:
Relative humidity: 33%
